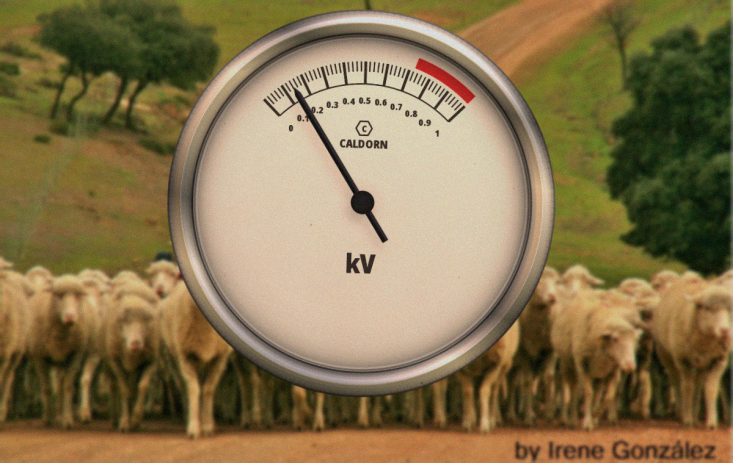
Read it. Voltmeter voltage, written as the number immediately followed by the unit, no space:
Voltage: 0.14kV
